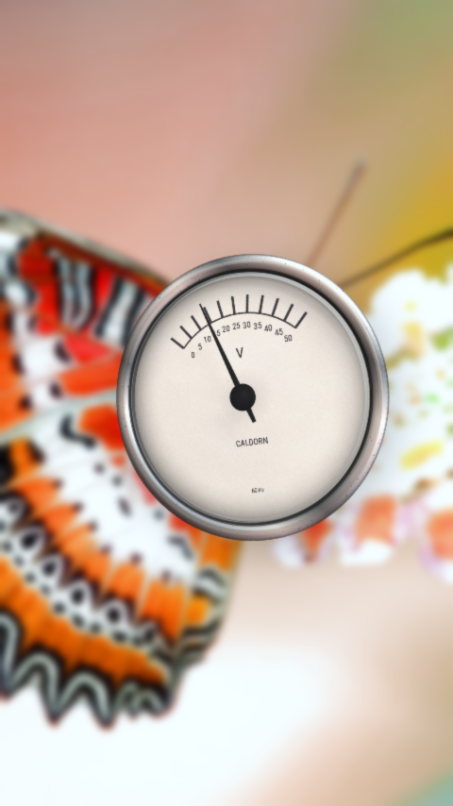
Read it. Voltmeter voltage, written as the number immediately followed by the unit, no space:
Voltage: 15V
